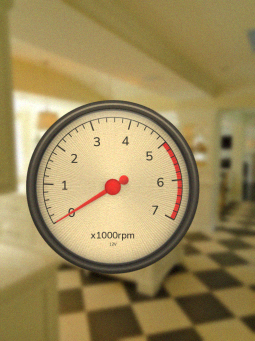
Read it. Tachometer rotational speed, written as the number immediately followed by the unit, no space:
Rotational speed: 0rpm
